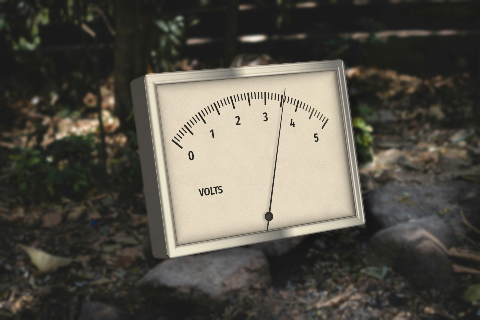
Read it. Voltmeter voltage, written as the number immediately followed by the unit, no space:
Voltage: 3.5V
